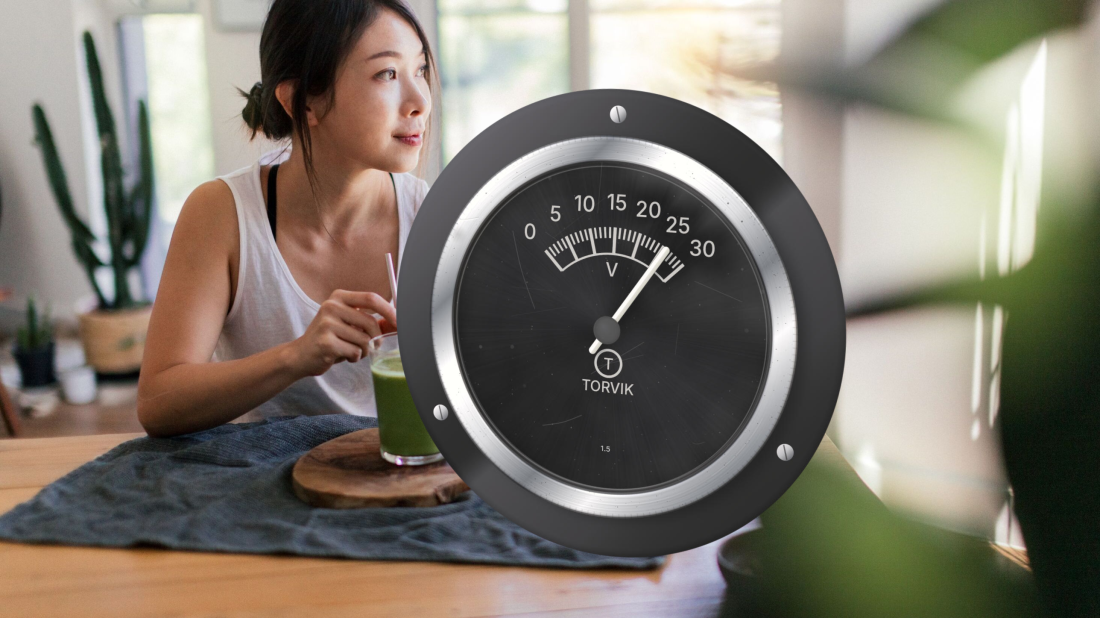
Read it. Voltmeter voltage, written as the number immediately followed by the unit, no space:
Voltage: 26V
